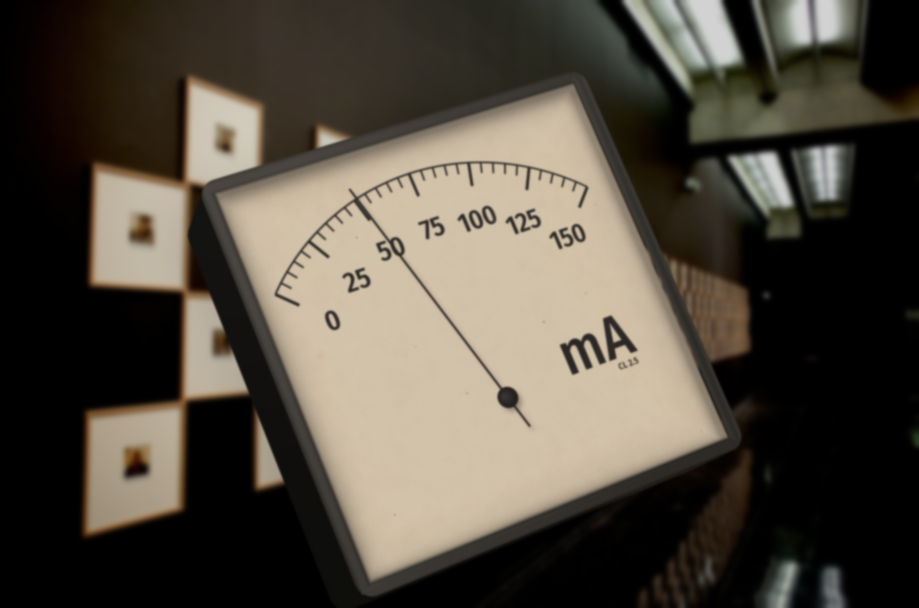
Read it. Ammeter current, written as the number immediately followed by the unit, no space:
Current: 50mA
